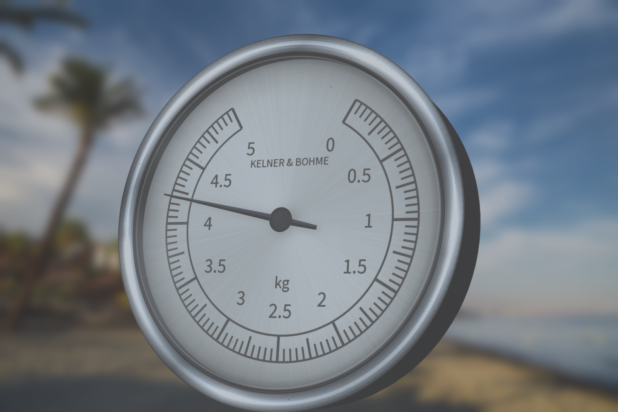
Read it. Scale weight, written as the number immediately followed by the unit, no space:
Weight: 4.2kg
